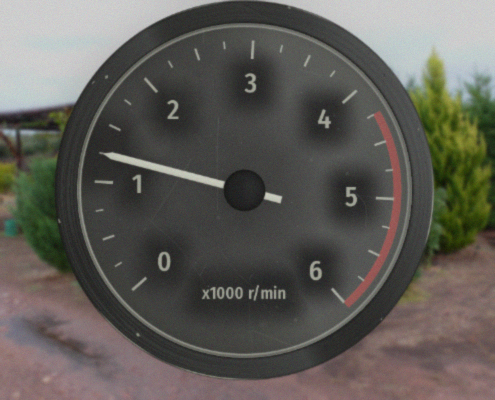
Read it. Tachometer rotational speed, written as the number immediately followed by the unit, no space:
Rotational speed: 1250rpm
